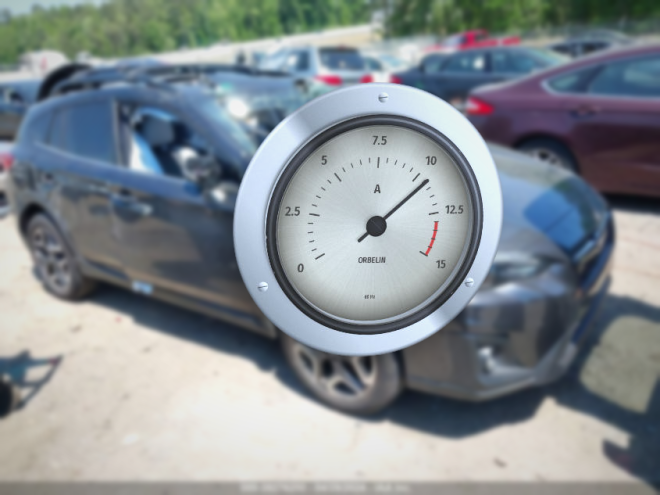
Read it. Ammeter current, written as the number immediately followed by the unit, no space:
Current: 10.5A
